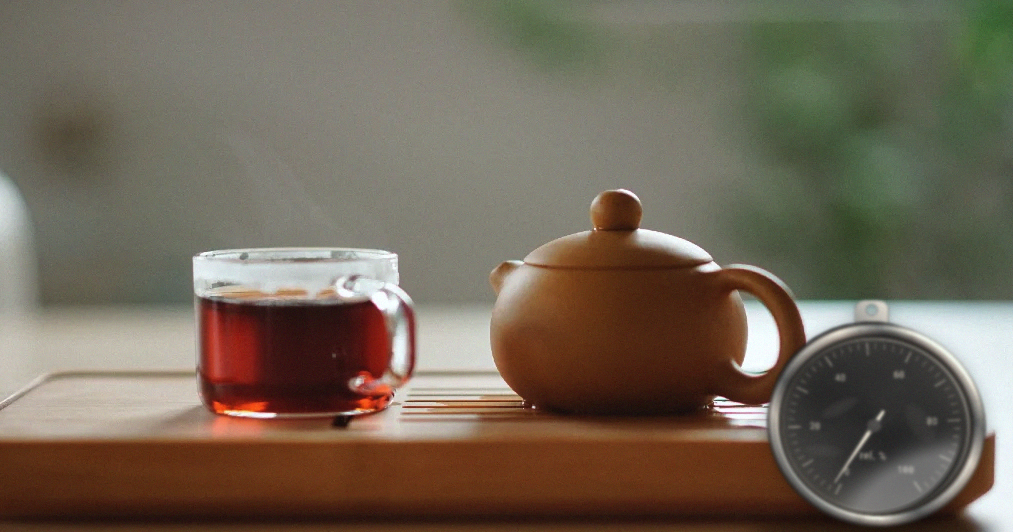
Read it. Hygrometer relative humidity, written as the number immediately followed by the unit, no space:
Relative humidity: 2%
